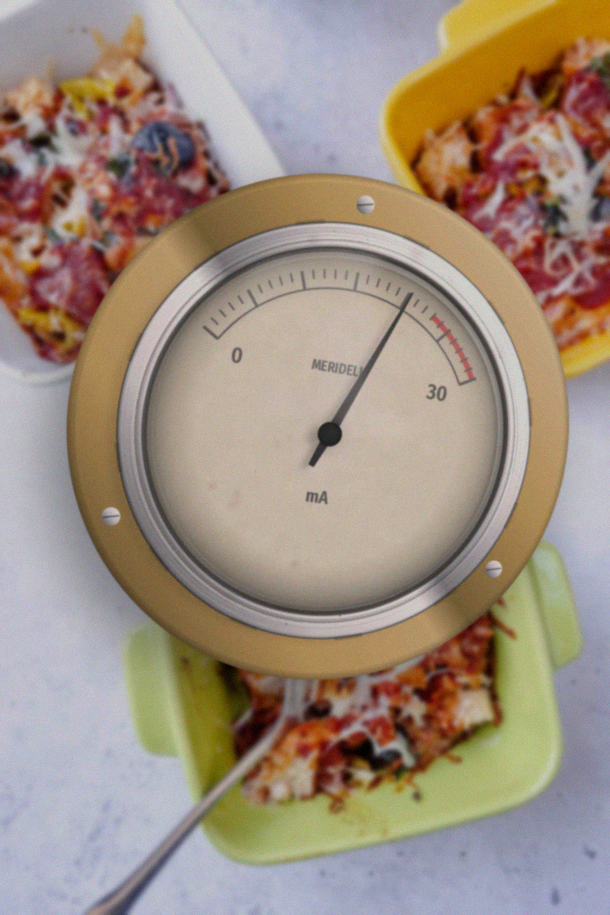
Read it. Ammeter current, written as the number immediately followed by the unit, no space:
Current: 20mA
